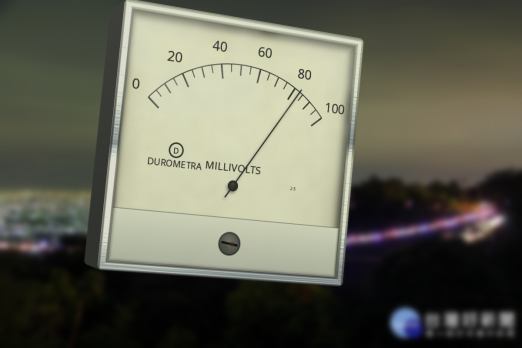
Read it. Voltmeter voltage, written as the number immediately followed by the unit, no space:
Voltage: 82.5mV
